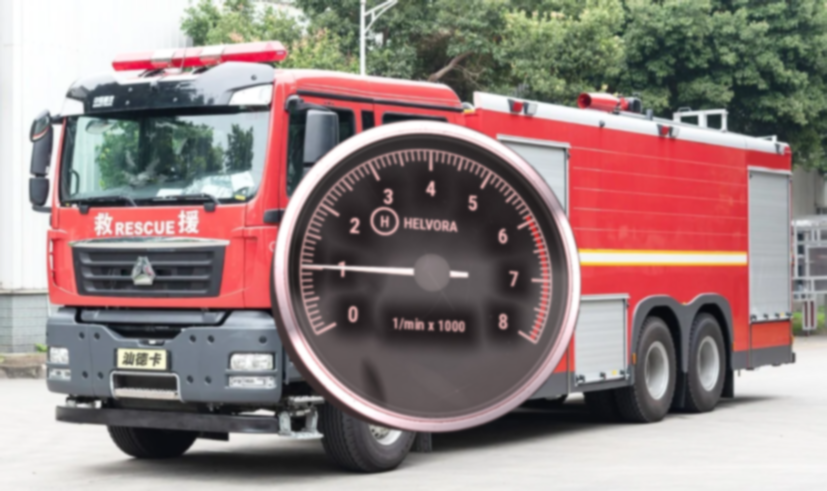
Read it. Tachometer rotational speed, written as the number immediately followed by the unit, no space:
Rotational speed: 1000rpm
